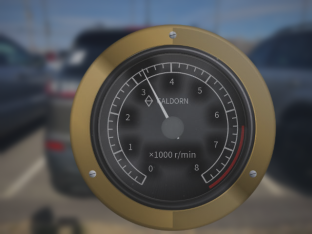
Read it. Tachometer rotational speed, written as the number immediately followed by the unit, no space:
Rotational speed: 3300rpm
